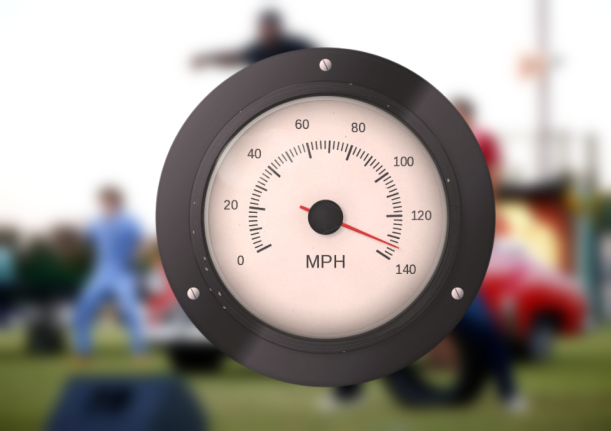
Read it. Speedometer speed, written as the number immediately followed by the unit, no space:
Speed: 134mph
